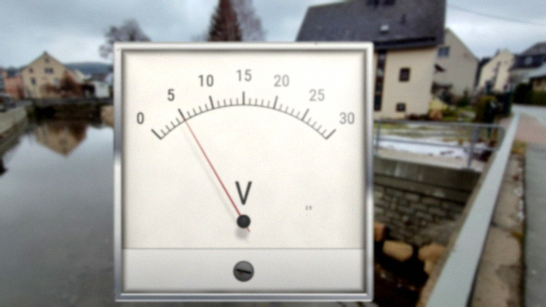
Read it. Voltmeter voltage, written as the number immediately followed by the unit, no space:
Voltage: 5V
